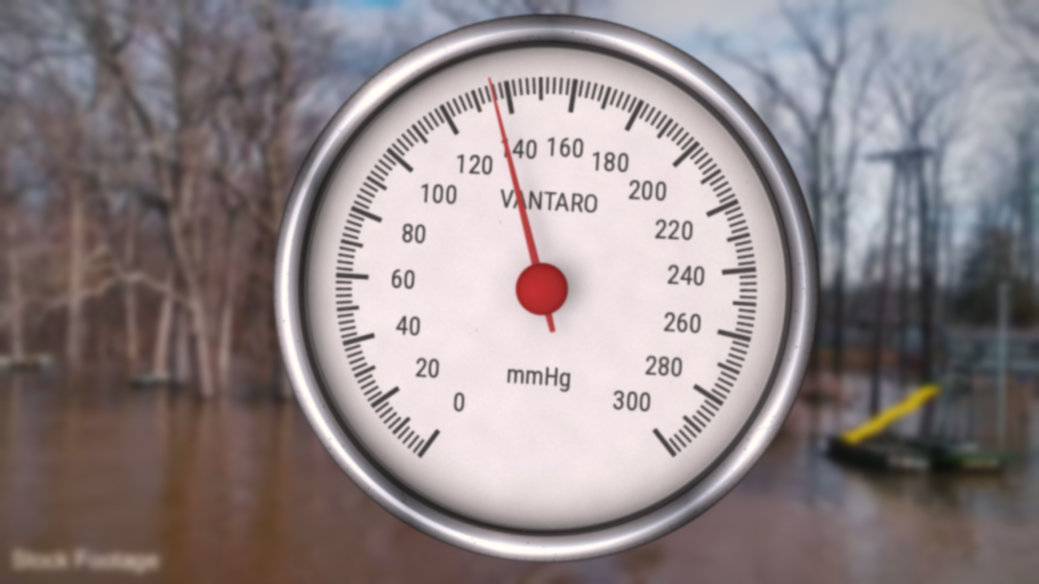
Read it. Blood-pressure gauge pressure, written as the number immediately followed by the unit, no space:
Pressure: 136mmHg
